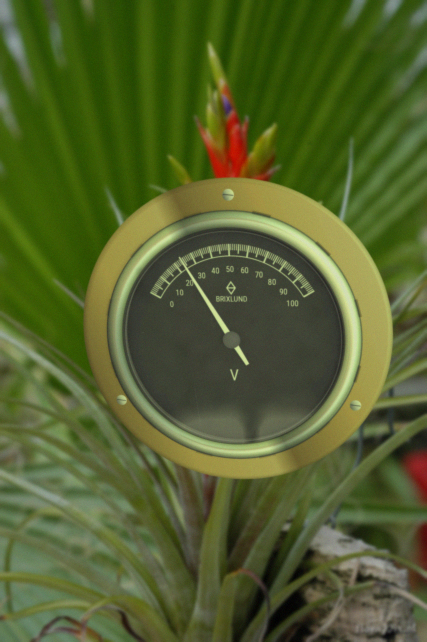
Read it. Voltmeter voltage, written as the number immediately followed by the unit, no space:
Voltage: 25V
